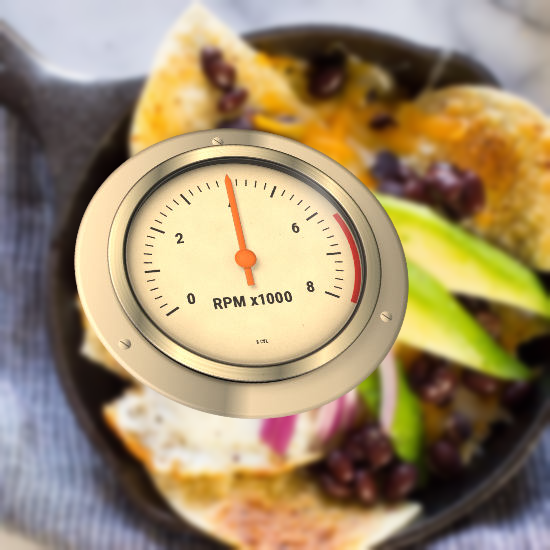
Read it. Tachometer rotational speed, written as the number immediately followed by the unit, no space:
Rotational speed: 4000rpm
